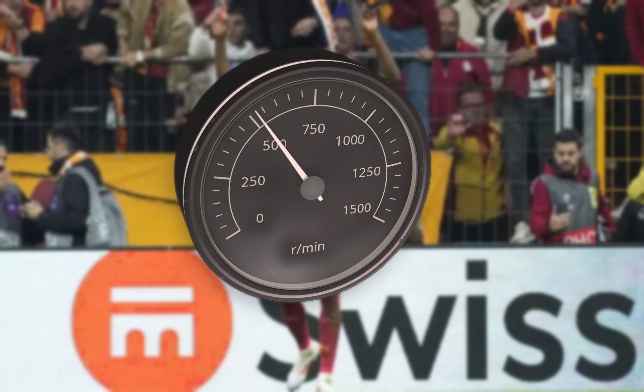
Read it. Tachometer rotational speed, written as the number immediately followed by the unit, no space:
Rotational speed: 525rpm
